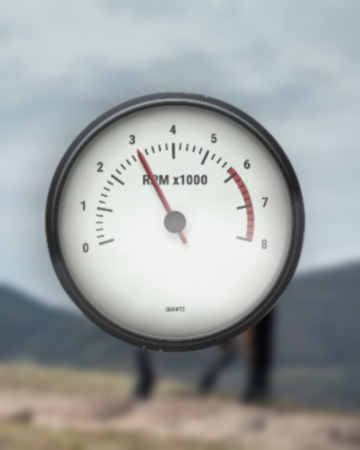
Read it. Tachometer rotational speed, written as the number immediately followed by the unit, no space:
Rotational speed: 3000rpm
